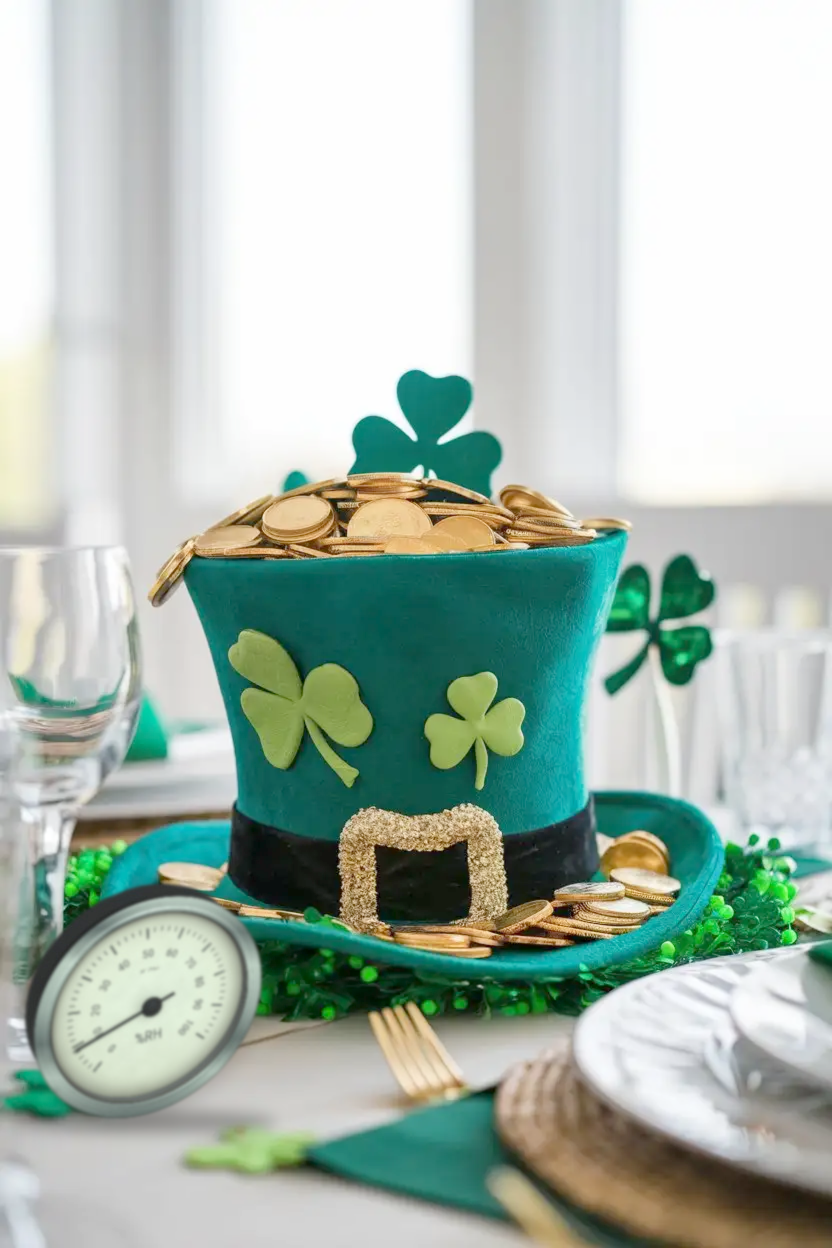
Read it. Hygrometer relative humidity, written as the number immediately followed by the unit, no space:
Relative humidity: 10%
